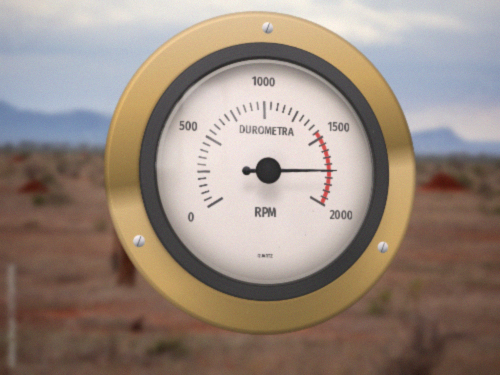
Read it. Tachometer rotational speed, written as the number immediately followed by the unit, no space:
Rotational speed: 1750rpm
